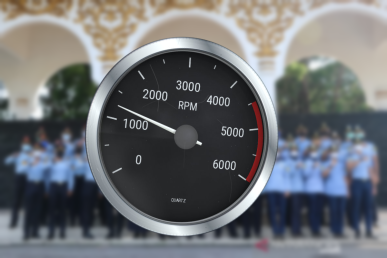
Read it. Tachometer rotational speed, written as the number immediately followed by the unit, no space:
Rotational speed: 1250rpm
